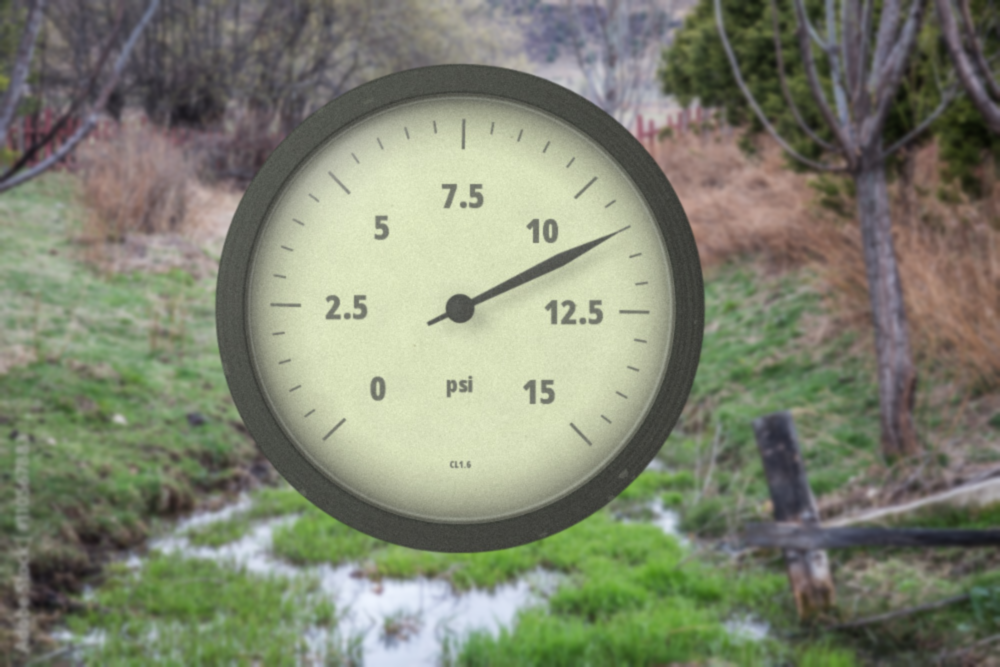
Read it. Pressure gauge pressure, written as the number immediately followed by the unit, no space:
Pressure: 11psi
